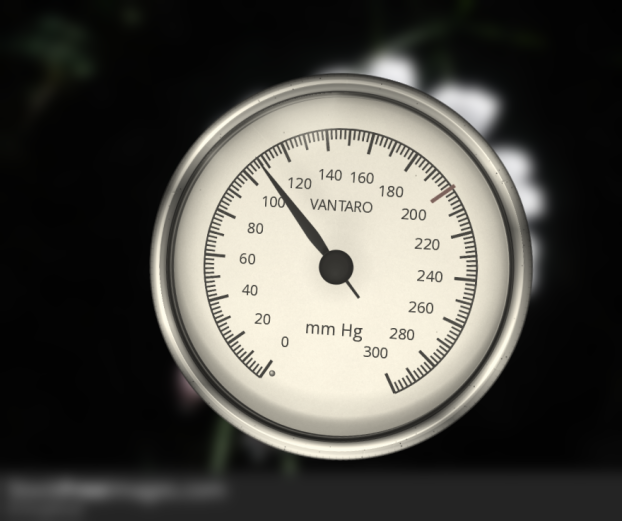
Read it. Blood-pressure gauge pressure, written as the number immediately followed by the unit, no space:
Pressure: 108mmHg
